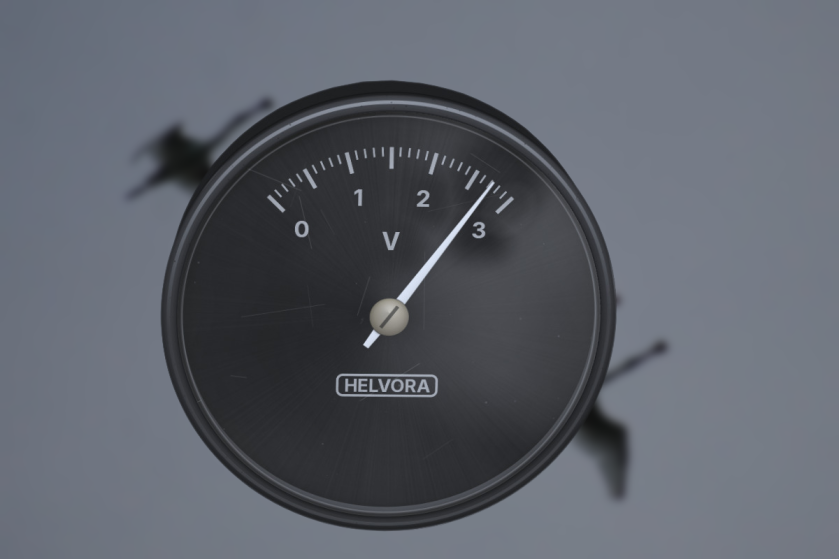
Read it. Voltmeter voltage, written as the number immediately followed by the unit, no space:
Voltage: 2.7V
